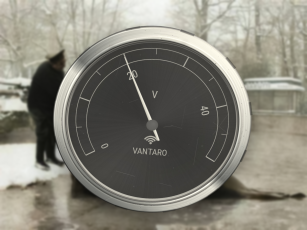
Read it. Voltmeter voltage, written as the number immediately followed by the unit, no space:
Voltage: 20V
